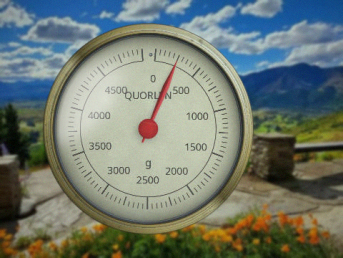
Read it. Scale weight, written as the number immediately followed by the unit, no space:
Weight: 250g
